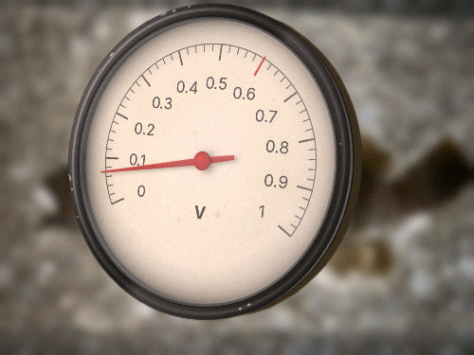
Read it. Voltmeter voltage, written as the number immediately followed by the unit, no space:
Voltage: 0.07V
